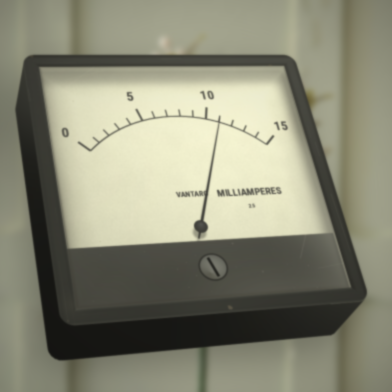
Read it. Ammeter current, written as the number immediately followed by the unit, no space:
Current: 11mA
